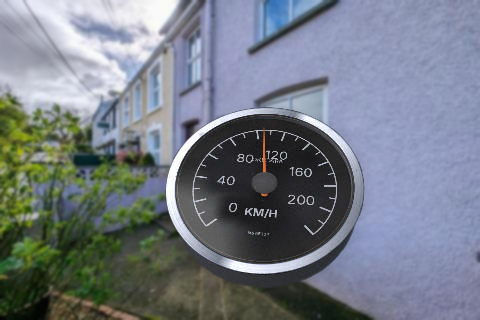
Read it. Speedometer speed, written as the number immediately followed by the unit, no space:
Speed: 105km/h
